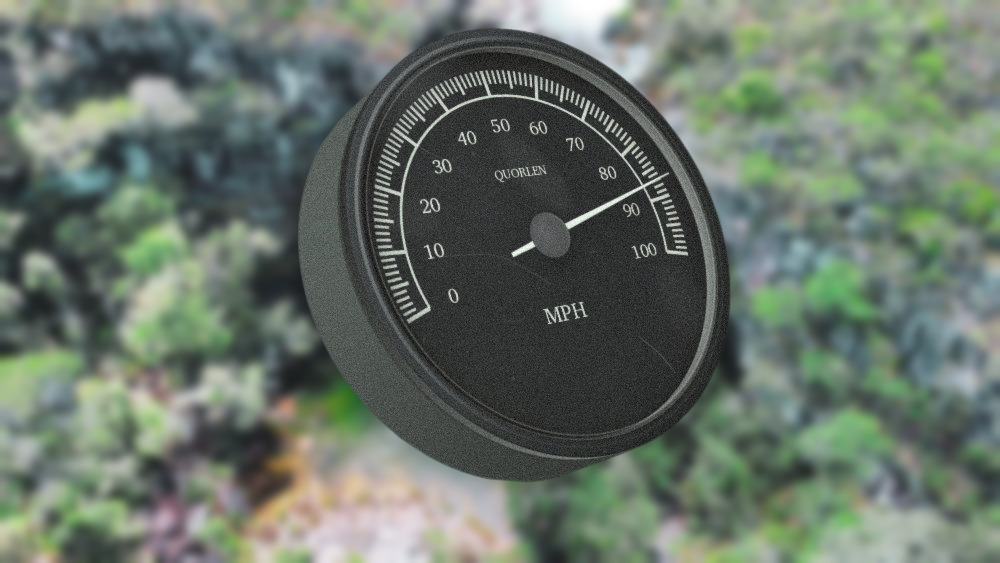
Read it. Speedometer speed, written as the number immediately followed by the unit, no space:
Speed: 87mph
